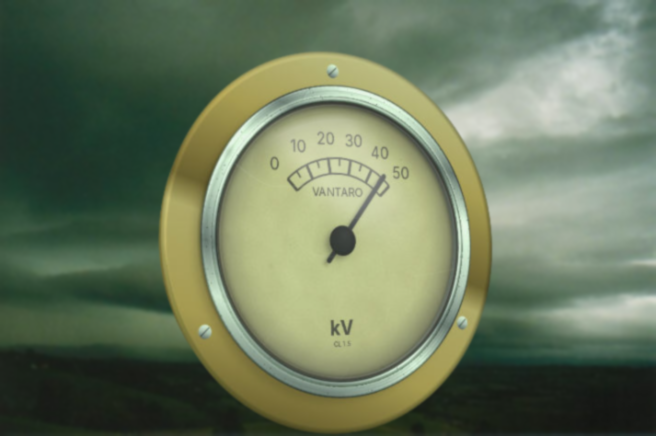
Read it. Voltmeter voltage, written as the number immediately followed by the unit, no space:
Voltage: 45kV
